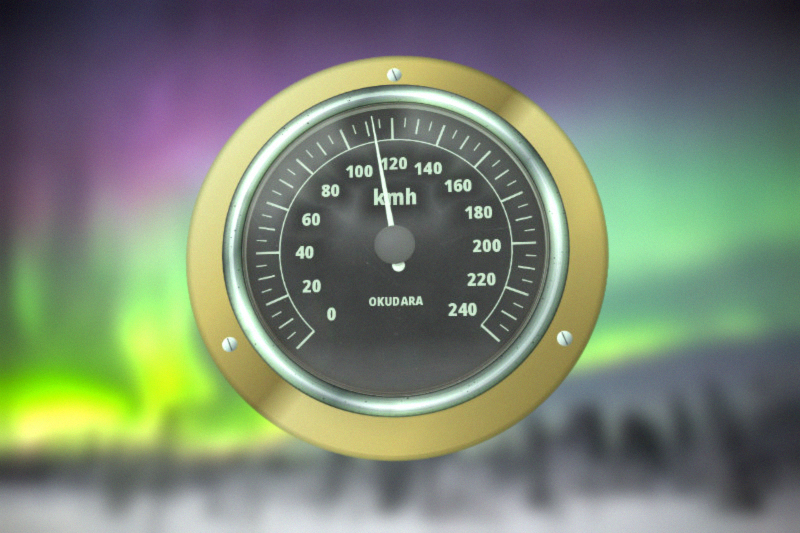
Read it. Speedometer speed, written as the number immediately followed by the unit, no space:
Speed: 112.5km/h
